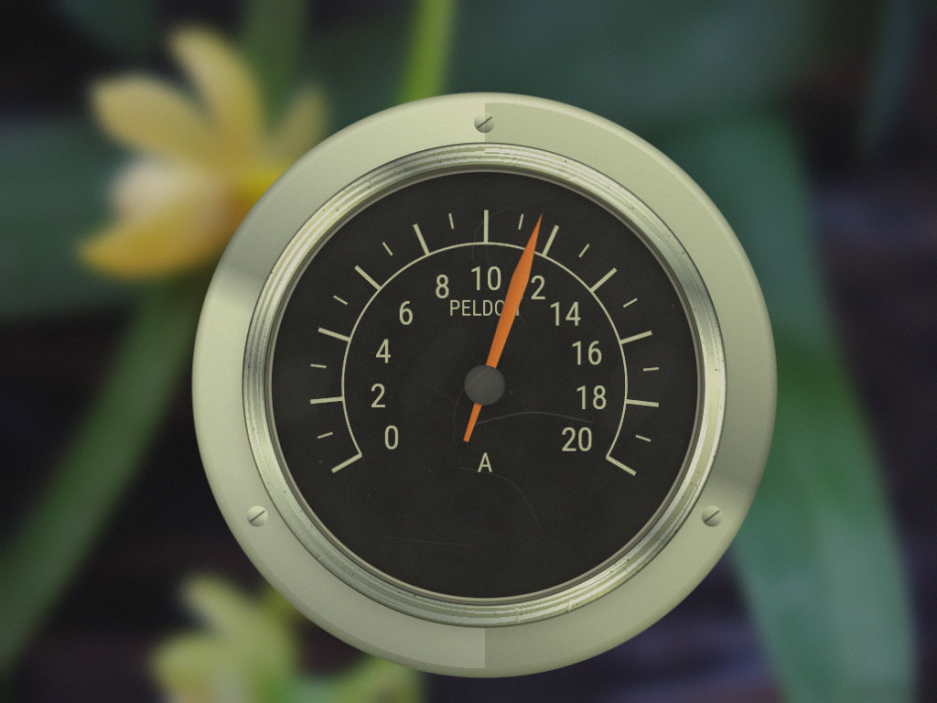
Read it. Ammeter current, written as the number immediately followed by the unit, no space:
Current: 11.5A
